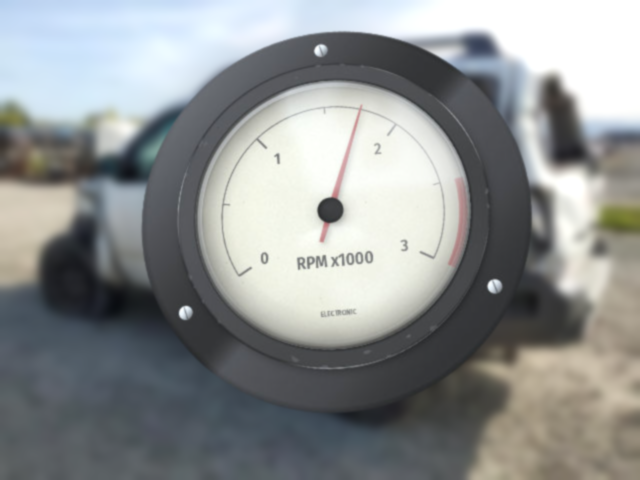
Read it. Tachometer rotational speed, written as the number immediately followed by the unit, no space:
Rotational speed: 1750rpm
